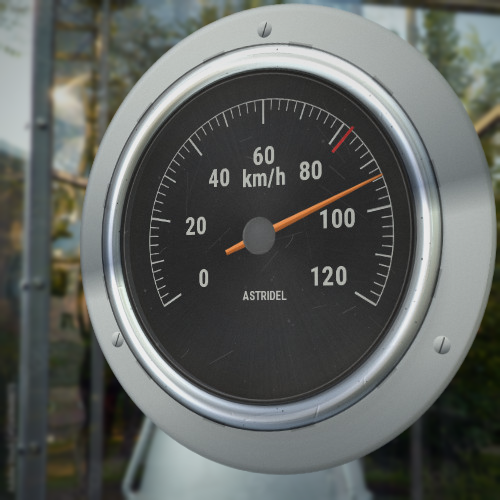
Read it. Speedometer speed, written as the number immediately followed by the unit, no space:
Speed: 94km/h
